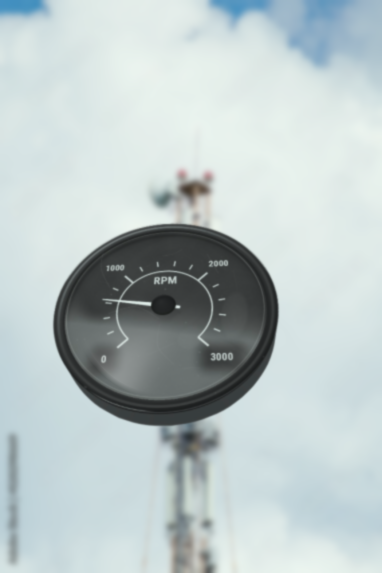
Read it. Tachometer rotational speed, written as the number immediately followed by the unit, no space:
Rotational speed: 600rpm
